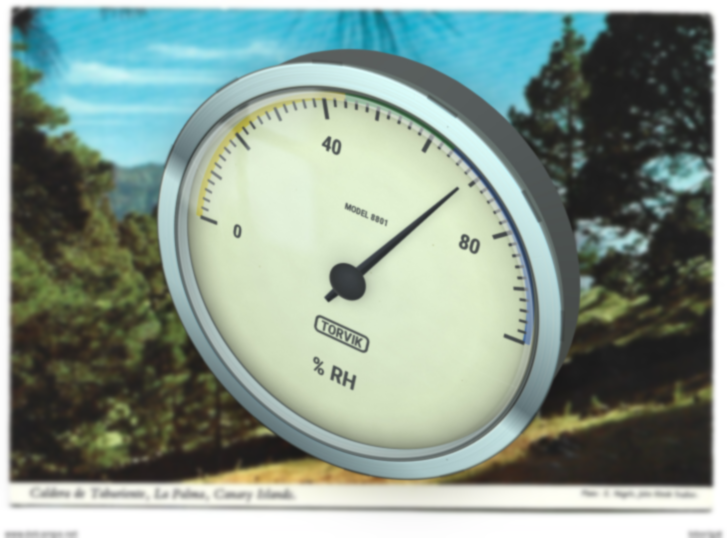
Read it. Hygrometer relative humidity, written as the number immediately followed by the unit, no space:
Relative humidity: 69%
